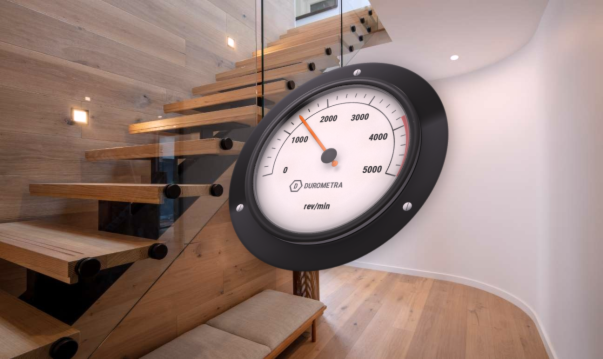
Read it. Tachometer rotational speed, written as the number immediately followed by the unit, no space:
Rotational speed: 1400rpm
